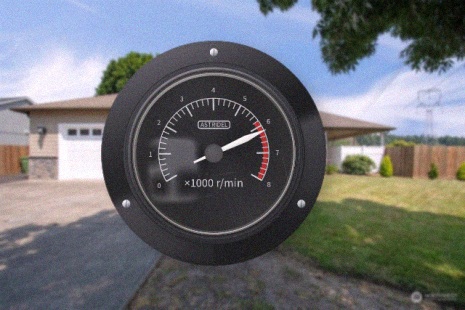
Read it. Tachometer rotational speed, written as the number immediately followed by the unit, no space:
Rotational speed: 6200rpm
